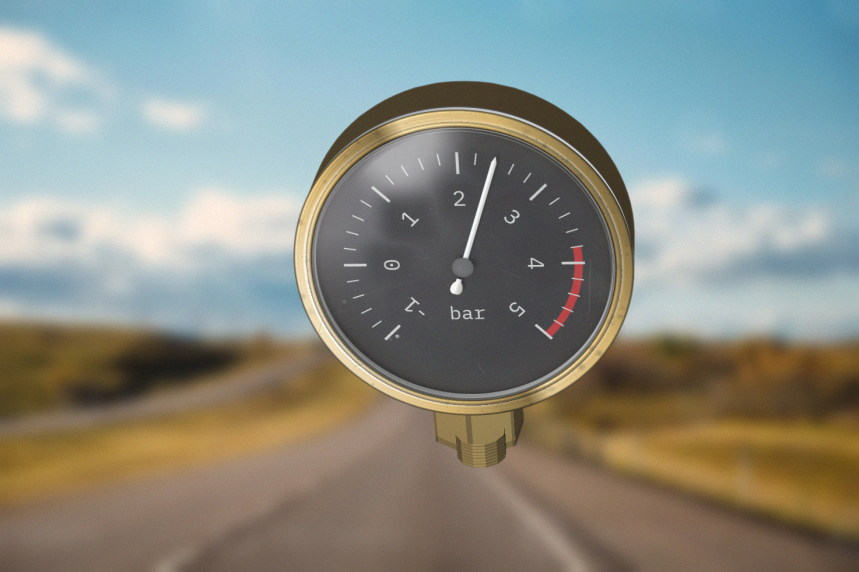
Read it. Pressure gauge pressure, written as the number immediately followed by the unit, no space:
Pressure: 2.4bar
